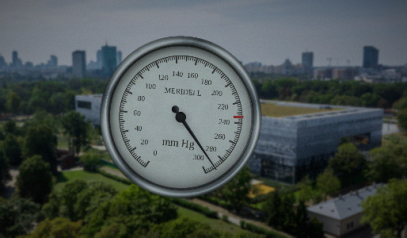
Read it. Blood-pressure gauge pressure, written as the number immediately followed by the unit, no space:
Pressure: 290mmHg
